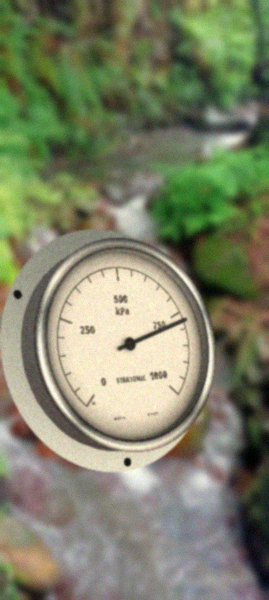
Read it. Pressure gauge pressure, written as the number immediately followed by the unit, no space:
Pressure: 775kPa
